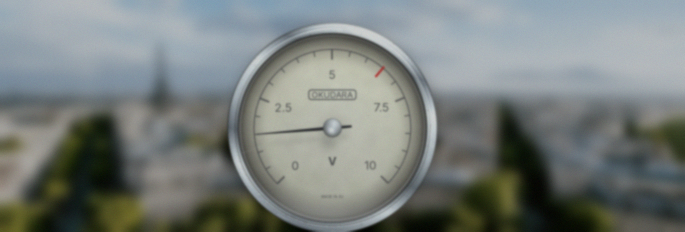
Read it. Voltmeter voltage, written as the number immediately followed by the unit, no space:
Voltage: 1.5V
